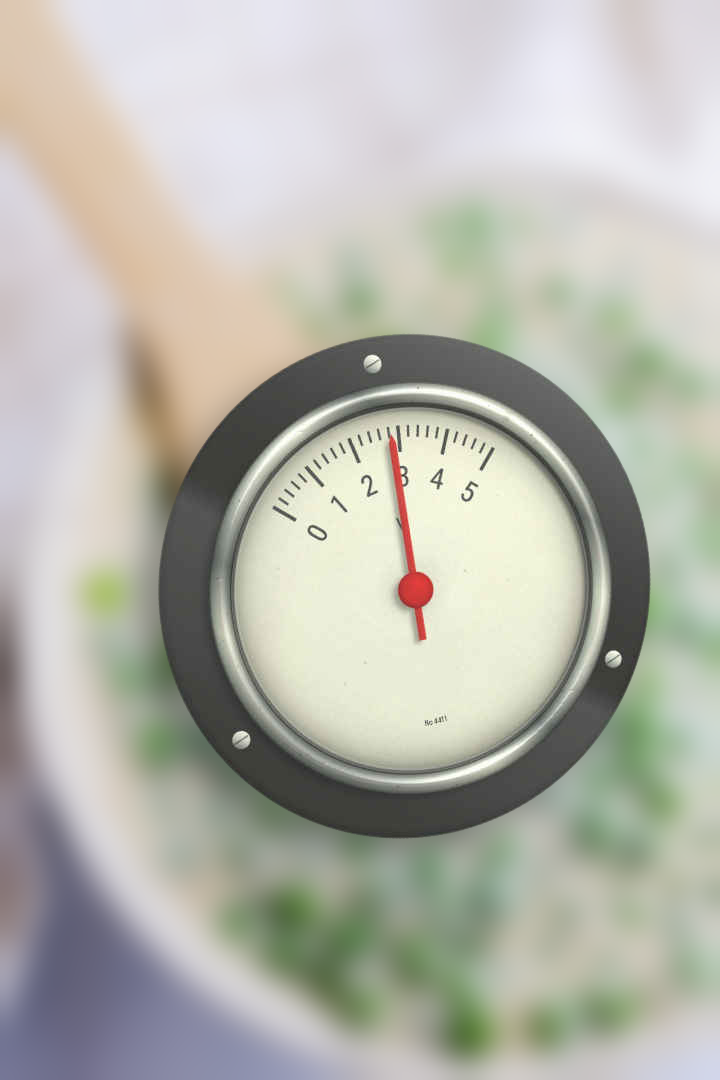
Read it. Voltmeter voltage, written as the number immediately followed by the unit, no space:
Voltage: 2.8V
